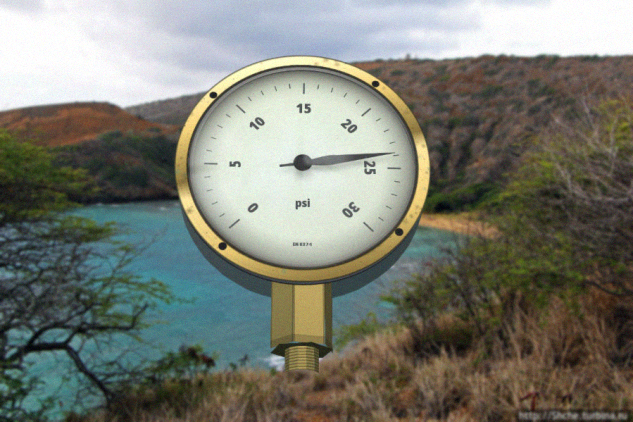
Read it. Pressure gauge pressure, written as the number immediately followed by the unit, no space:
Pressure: 24psi
